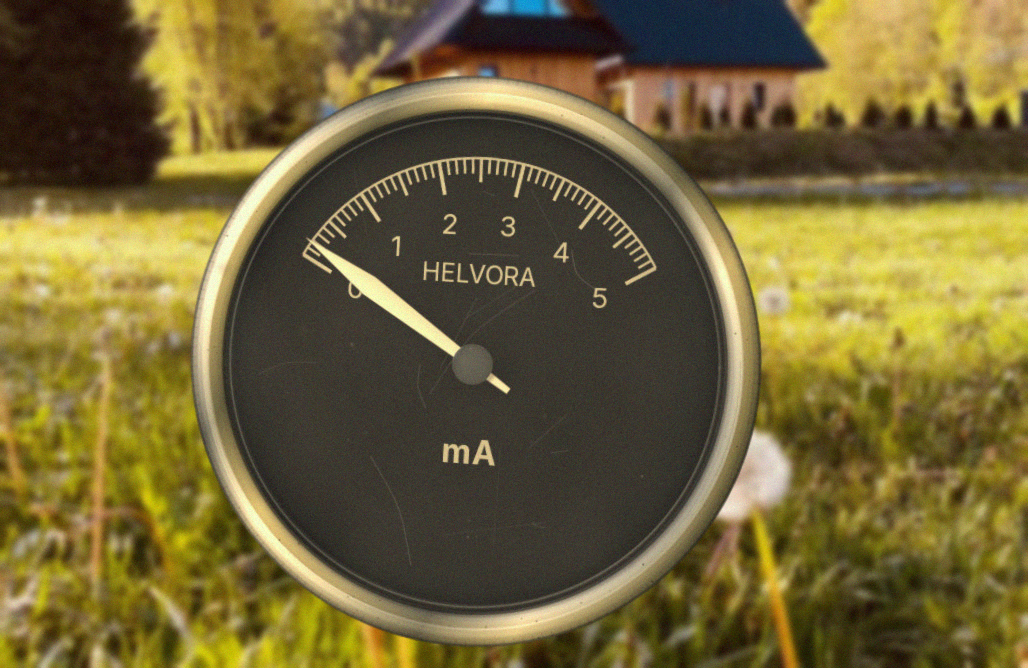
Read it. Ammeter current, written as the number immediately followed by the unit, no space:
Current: 0.2mA
